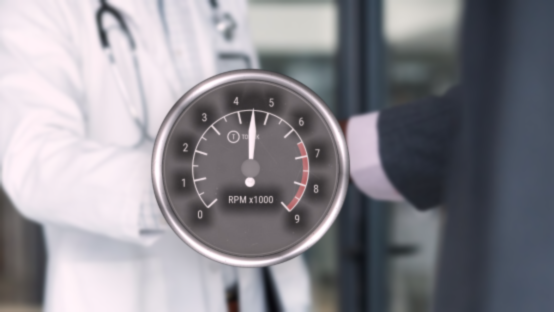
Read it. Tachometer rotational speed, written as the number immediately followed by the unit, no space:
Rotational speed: 4500rpm
